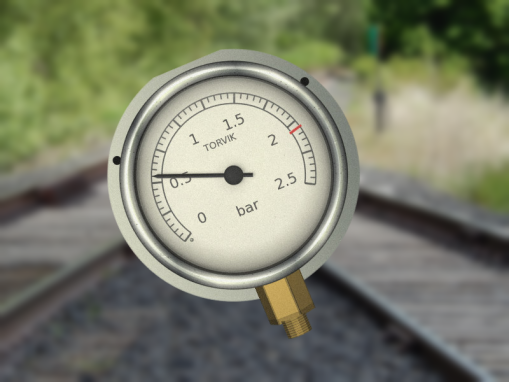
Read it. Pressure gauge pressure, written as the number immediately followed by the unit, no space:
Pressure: 0.55bar
